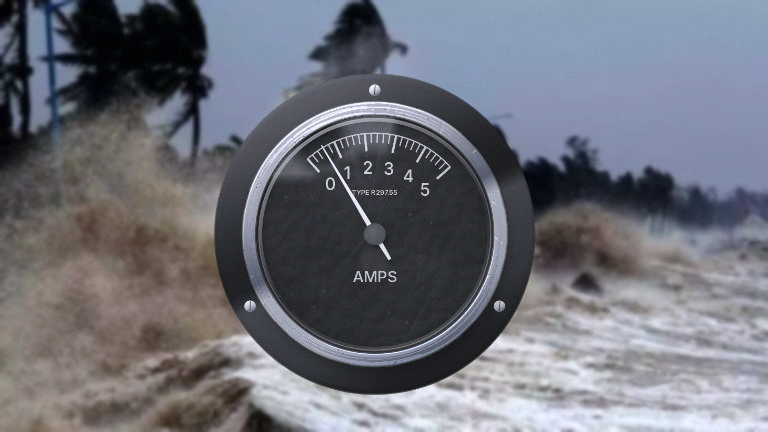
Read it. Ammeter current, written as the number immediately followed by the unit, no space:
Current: 0.6A
